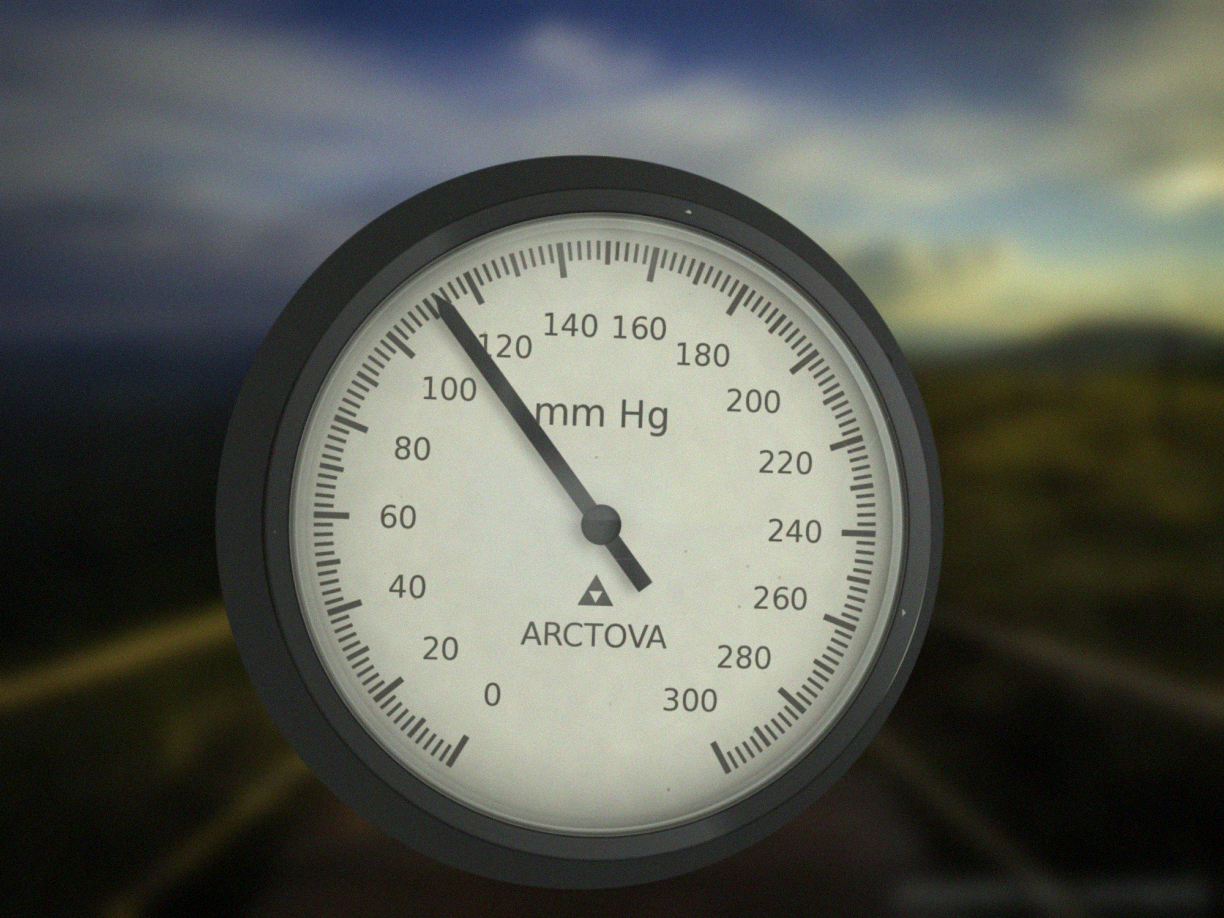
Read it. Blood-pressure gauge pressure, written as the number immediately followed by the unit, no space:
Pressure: 112mmHg
